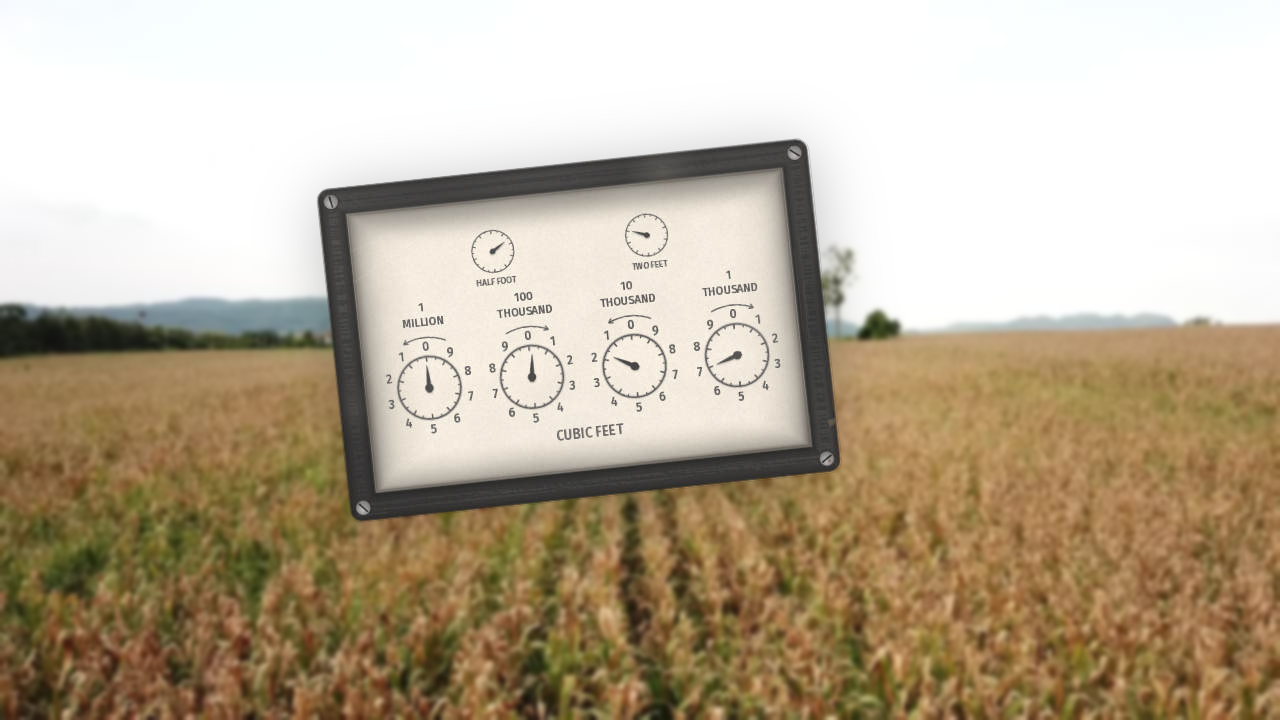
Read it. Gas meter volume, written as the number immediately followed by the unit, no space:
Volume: 1700ft³
